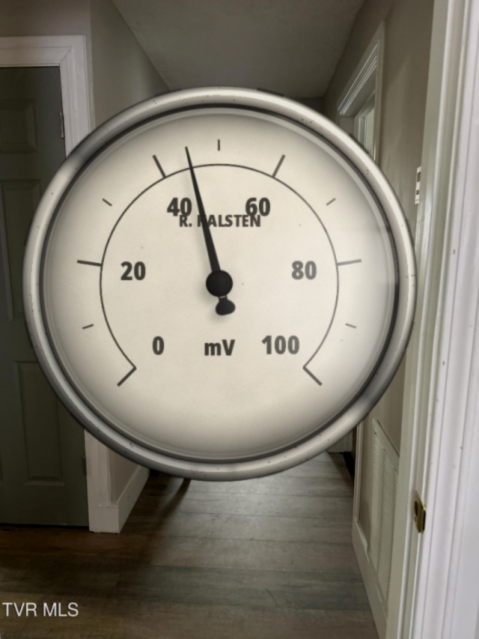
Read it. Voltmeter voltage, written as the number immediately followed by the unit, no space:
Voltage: 45mV
